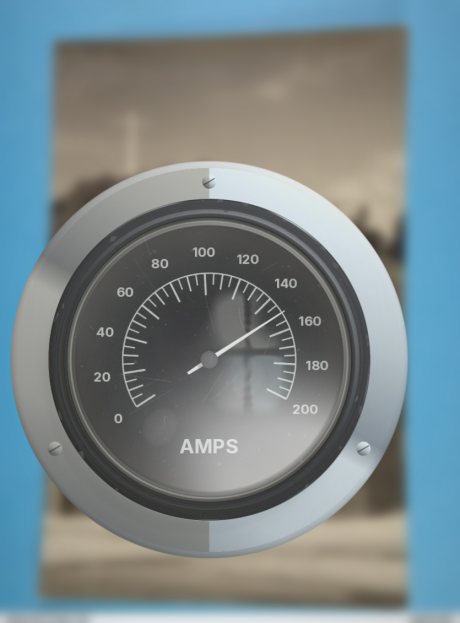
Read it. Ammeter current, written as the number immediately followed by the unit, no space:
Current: 150A
